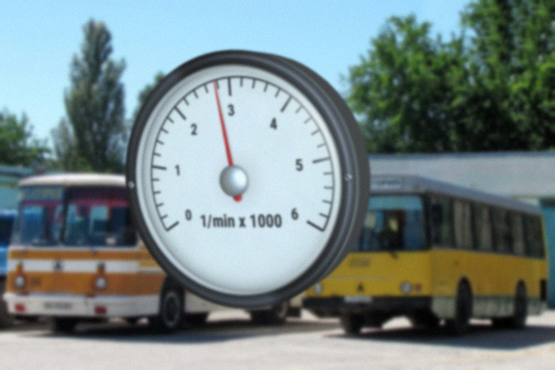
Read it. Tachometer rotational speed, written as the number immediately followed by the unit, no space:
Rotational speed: 2800rpm
